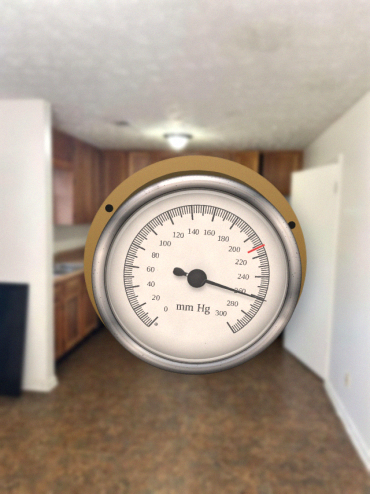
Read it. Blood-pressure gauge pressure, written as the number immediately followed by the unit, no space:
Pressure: 260mmHg
